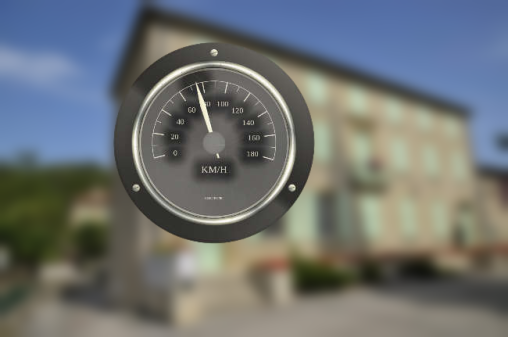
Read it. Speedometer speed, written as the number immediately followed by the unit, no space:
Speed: 75km/h
